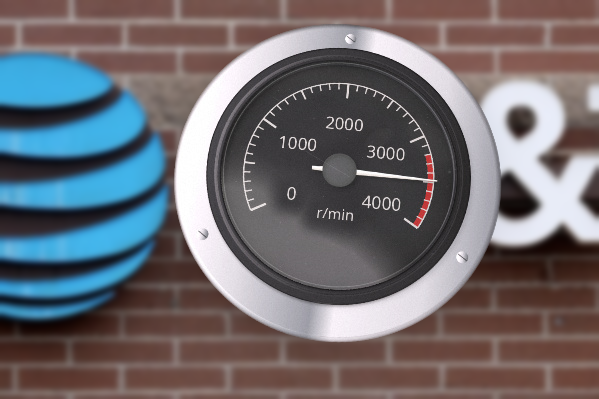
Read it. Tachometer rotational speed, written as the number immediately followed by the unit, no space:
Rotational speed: 3500rpm
